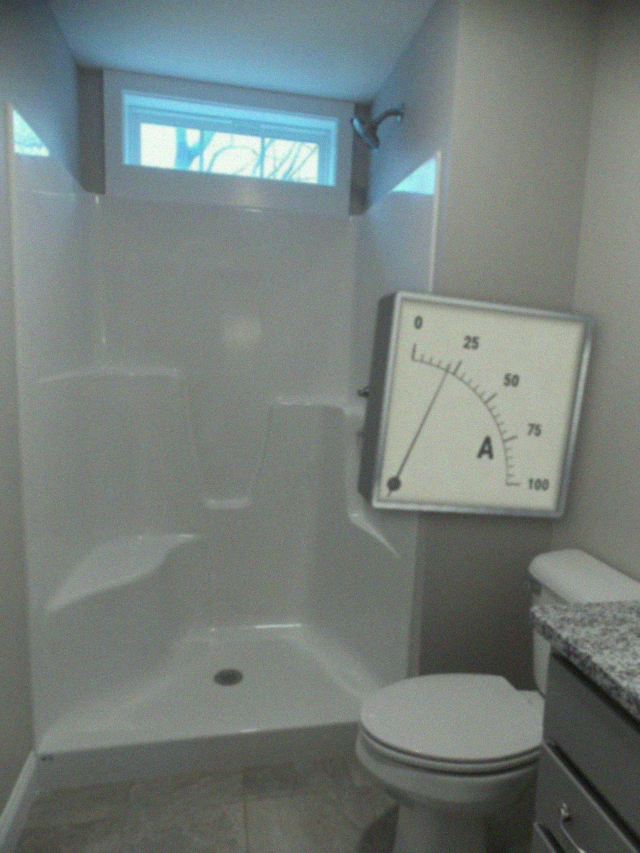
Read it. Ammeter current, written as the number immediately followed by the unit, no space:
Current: 20A
